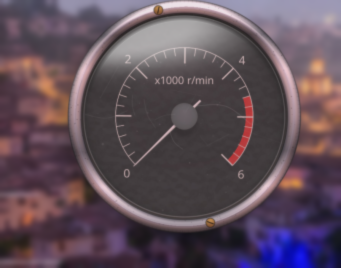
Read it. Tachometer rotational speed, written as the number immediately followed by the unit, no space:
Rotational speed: 0rpm
